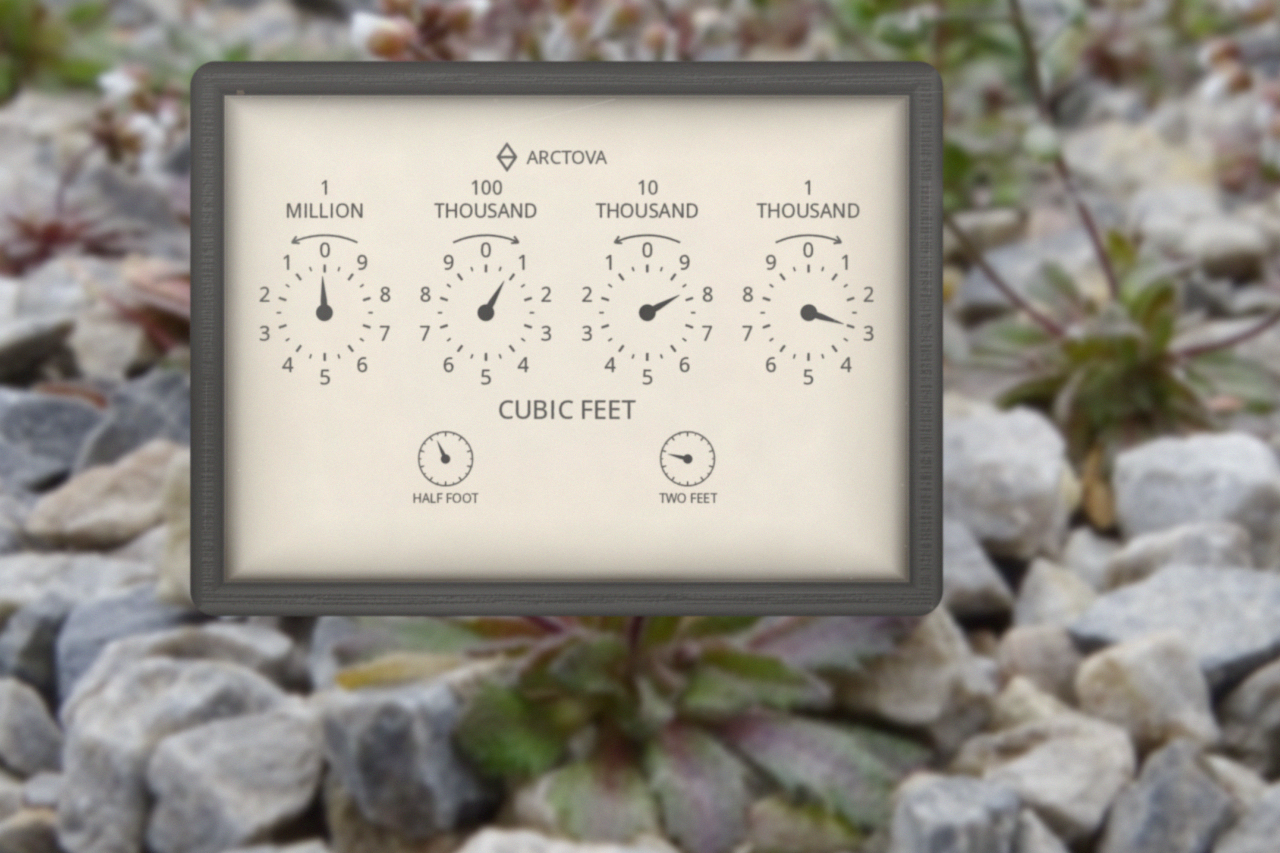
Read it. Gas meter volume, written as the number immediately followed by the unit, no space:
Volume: 8300ft³
